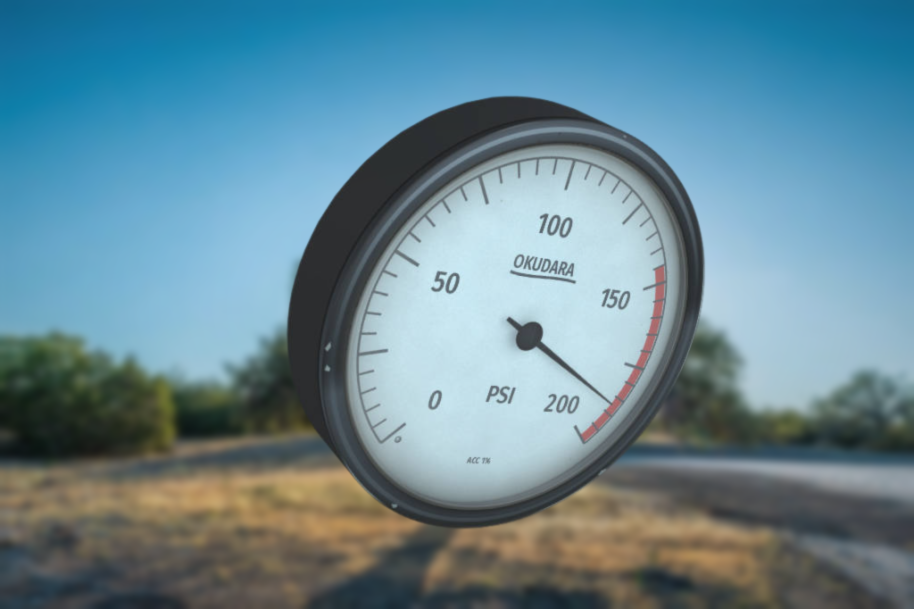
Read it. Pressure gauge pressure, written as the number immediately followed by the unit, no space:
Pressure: 187.5psi
